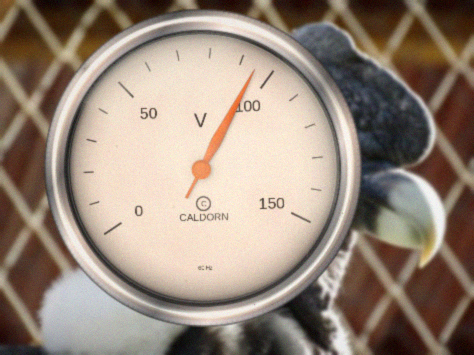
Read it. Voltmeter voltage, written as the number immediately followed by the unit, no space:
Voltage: 95V
